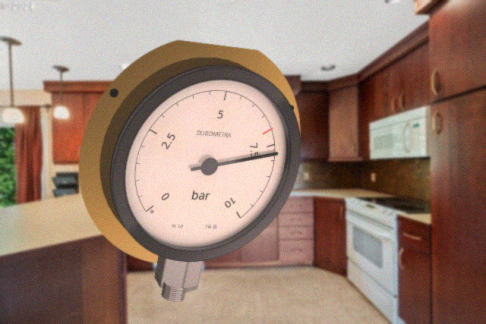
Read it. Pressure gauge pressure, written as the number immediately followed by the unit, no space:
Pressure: 7.75bar
